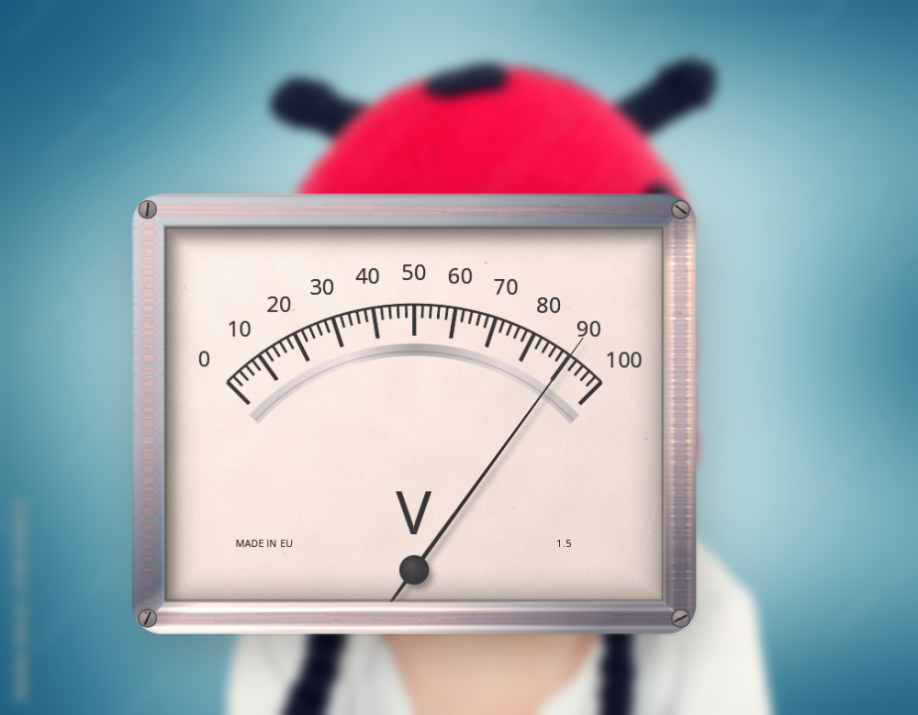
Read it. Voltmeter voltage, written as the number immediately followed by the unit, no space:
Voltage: 90V
